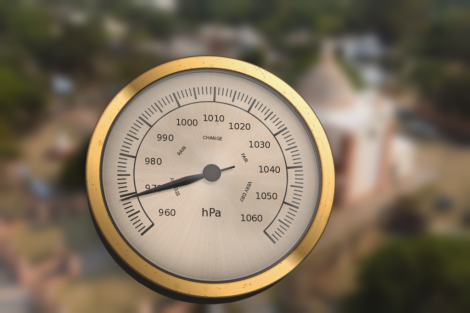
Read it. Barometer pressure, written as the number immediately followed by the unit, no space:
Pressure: 969hPa
